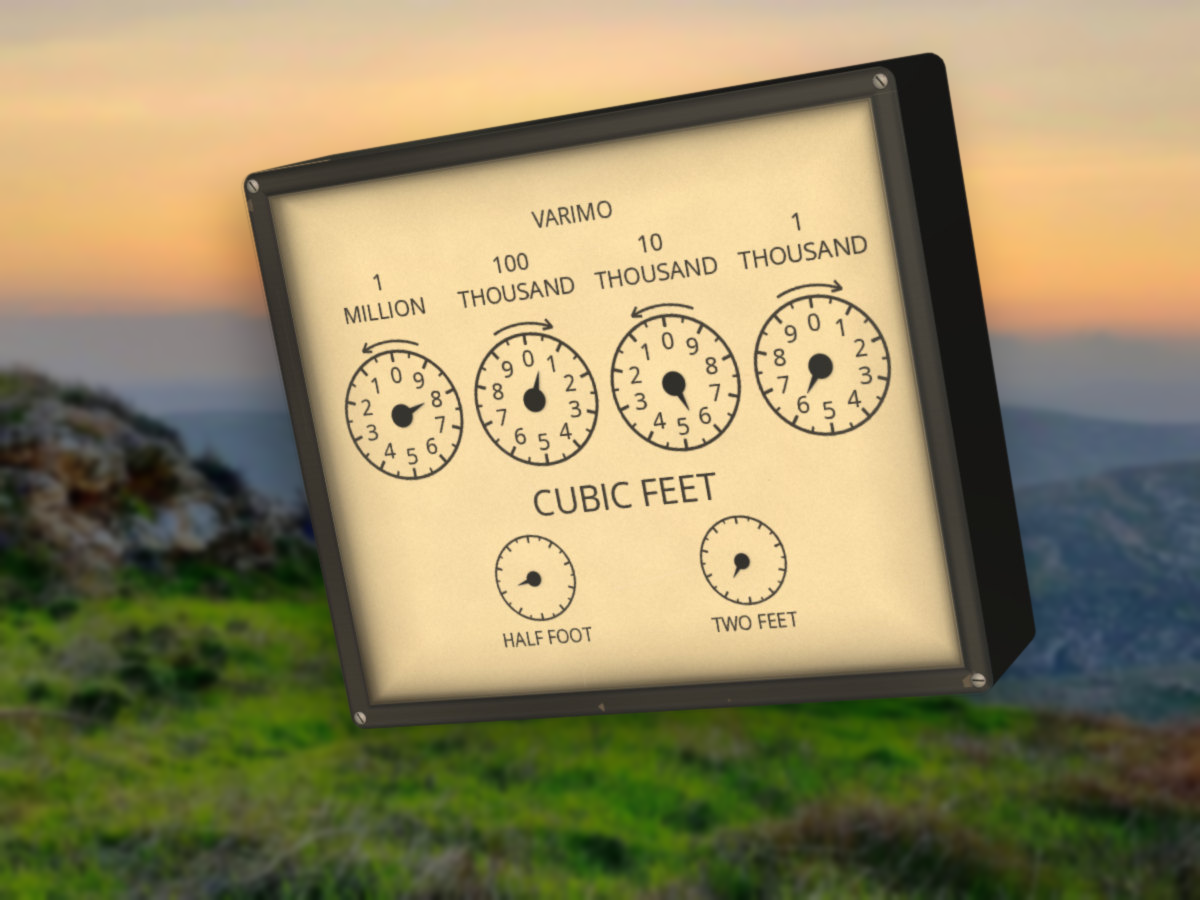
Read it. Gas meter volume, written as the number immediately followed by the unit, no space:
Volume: 805600ft³
